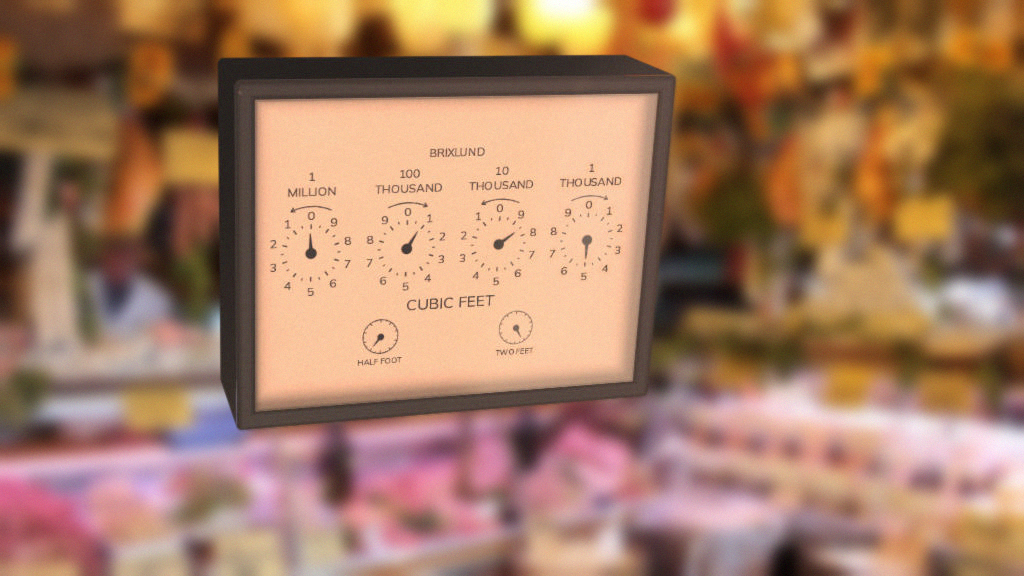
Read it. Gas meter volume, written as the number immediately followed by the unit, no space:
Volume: 8500ft³
